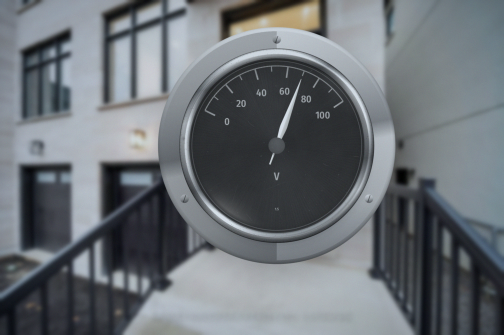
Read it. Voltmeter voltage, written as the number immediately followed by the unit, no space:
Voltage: 70V
